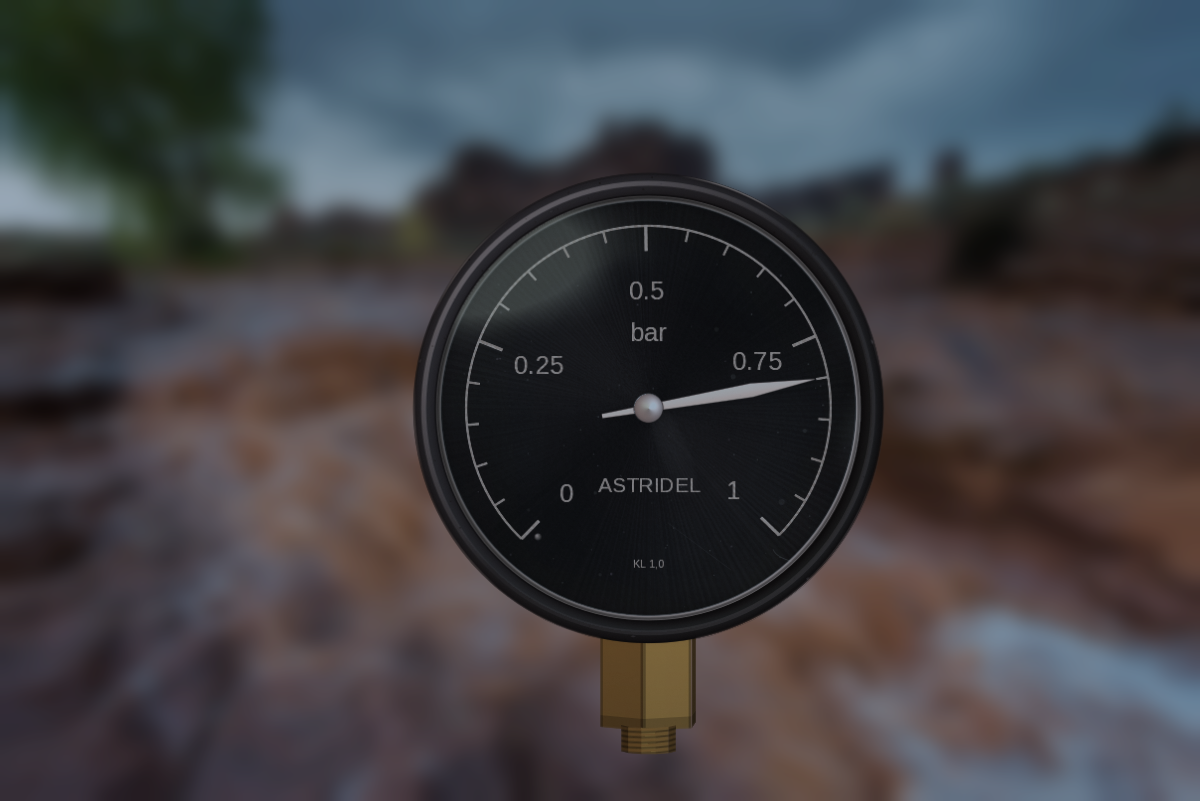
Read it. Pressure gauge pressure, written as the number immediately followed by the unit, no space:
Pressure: 0.8bar
